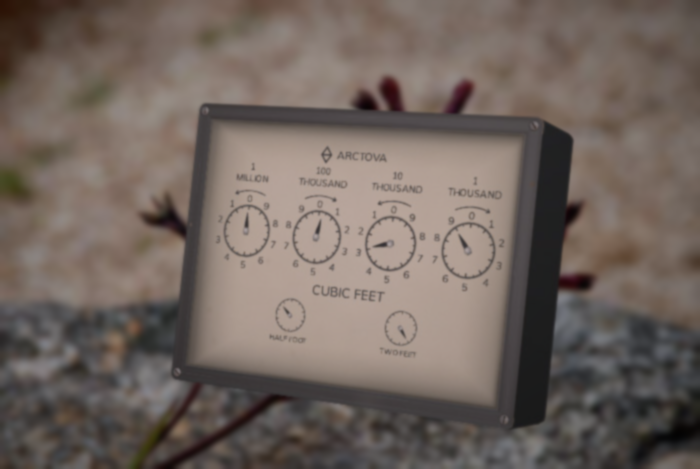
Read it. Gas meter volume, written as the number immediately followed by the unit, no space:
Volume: 2900ft³
